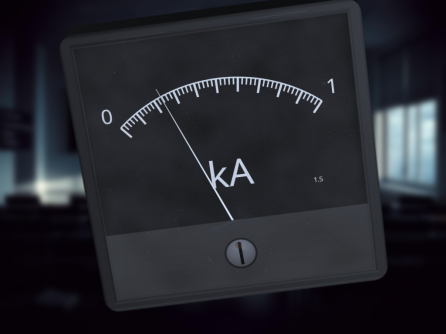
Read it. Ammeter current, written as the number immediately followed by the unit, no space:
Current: 0.24kA
